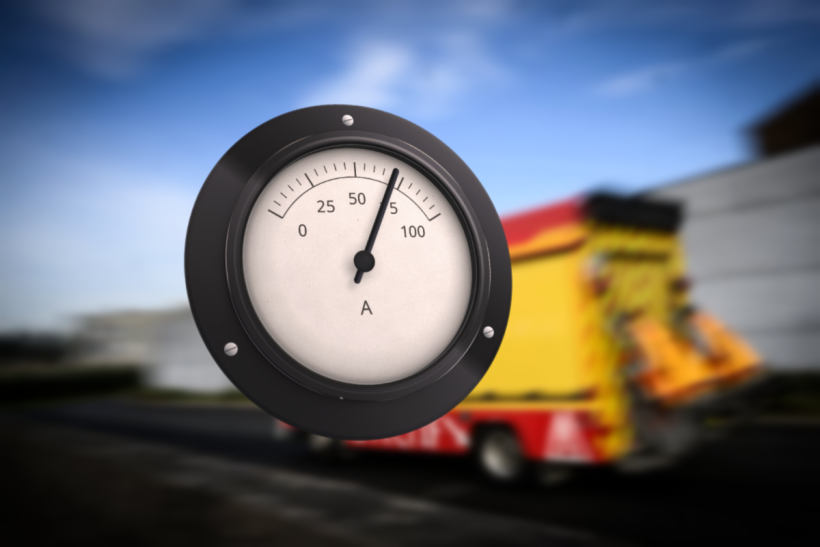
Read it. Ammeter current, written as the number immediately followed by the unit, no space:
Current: 70A
